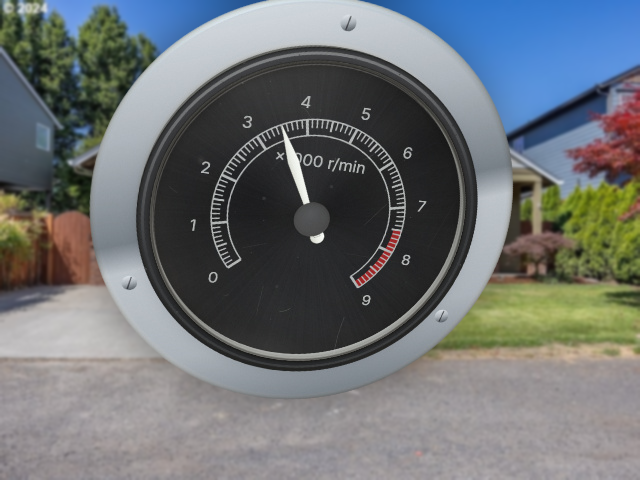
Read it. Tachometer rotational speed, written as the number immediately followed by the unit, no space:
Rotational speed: 3500rpm
